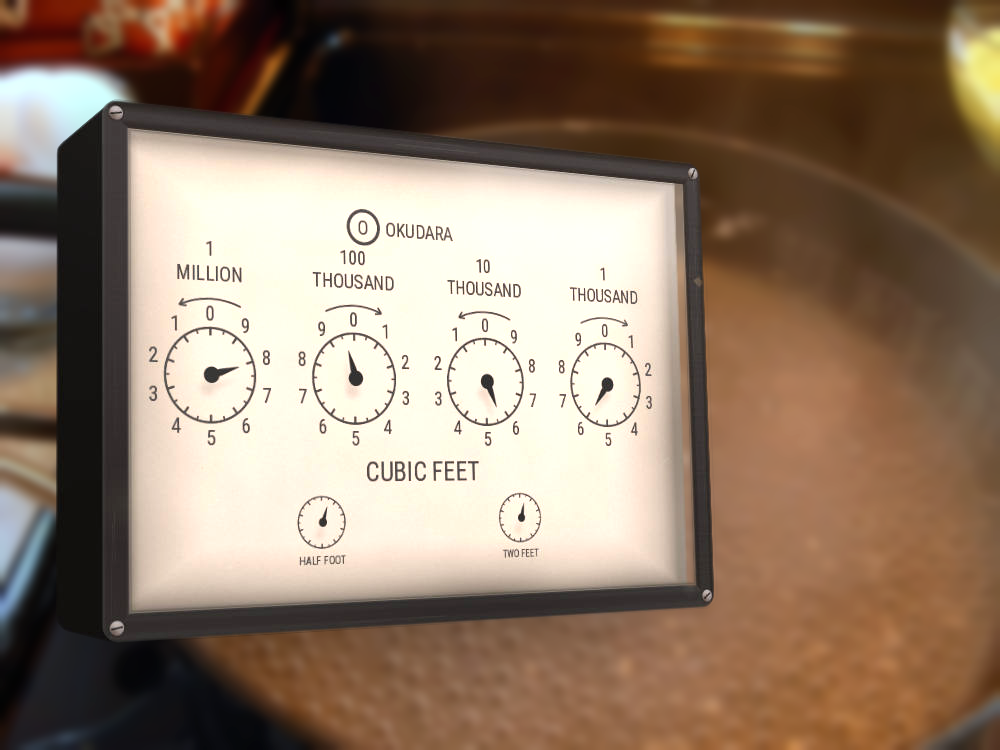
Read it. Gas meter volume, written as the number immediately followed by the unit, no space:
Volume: 795600ft³
